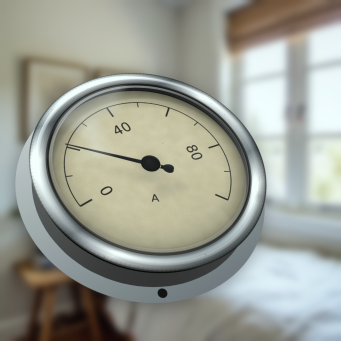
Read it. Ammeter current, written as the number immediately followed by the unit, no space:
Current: 20A
